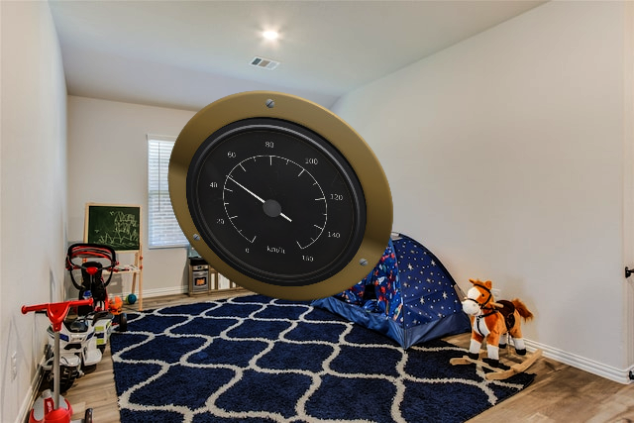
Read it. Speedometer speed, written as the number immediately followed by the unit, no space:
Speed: 50km/h
